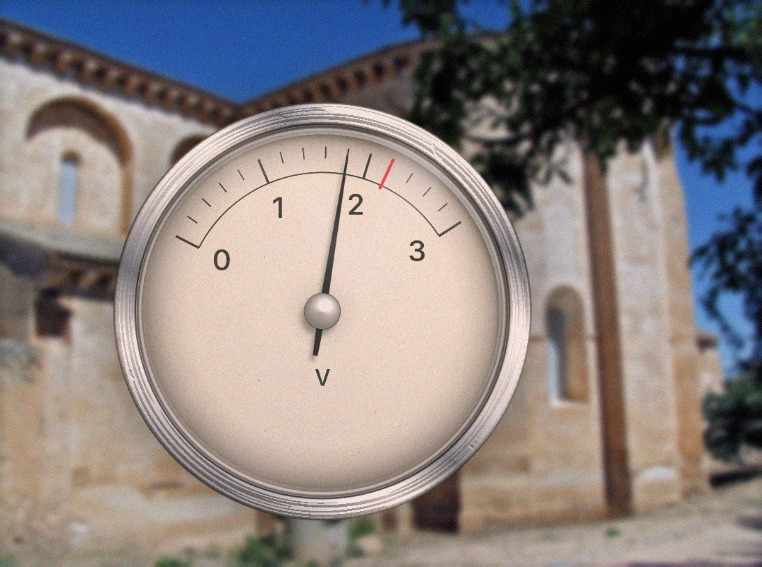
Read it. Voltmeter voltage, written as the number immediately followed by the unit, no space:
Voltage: 1.8V
